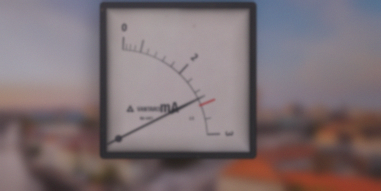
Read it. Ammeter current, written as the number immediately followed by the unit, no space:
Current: 2.5mA
